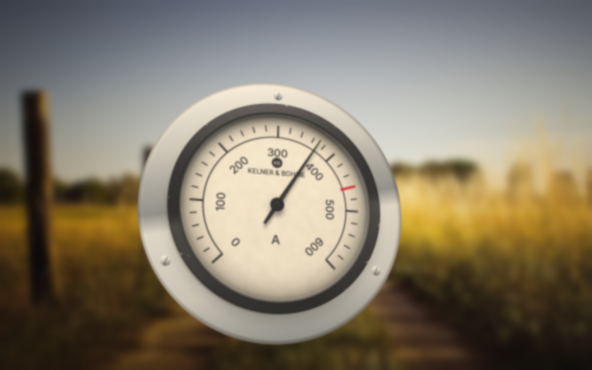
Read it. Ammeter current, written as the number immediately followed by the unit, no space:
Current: 370A
